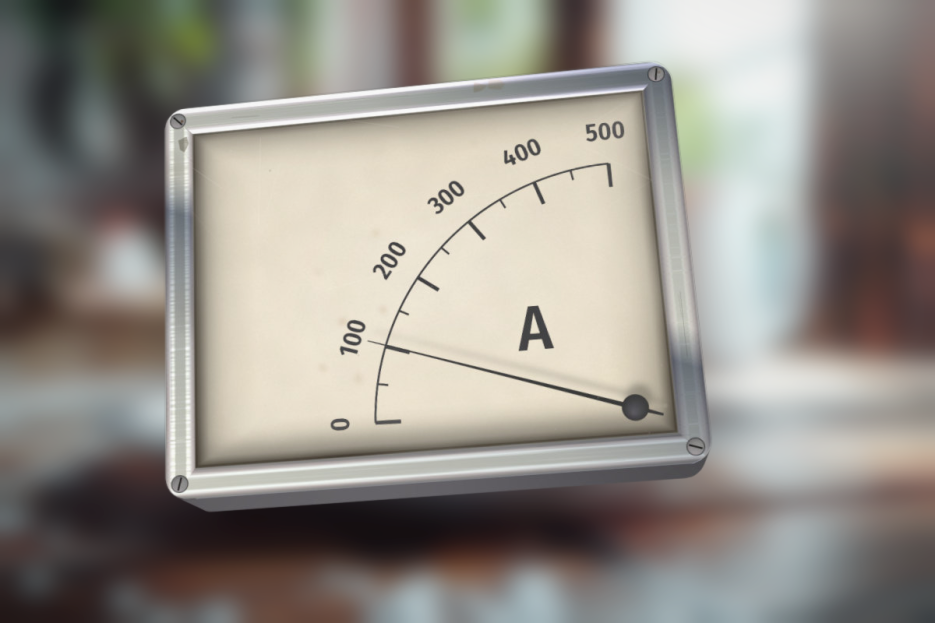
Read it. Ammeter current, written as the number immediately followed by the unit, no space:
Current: 100A
